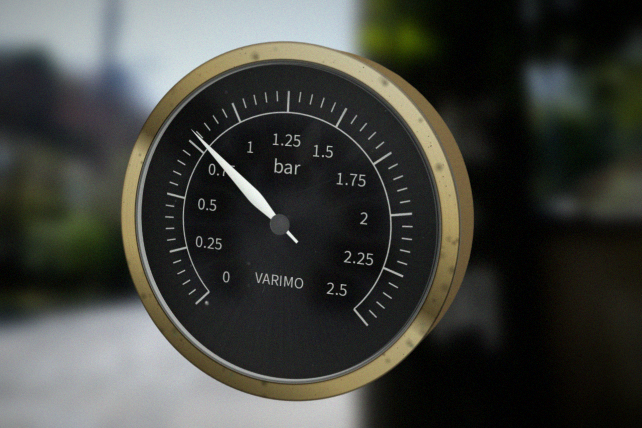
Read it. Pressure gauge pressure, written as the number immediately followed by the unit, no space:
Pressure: 0.8bar
